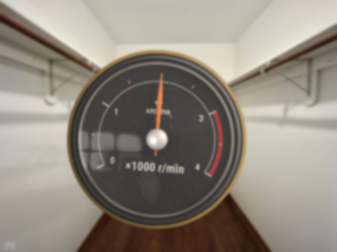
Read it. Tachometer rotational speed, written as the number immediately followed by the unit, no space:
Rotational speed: 2000rpm
